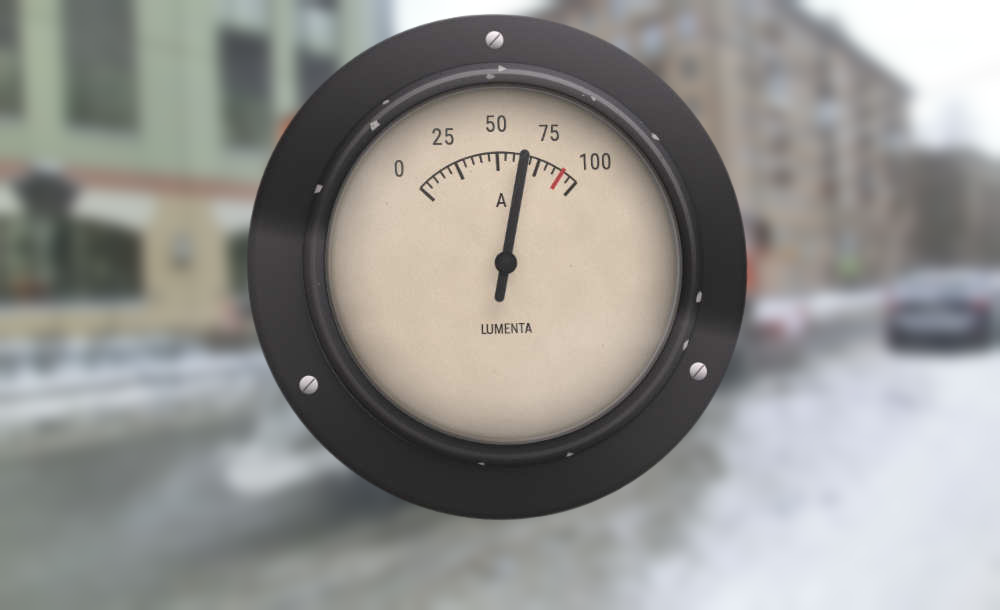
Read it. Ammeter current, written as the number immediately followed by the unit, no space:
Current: 65A
